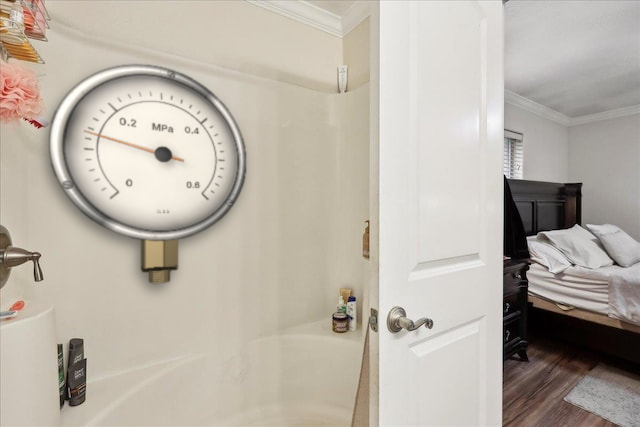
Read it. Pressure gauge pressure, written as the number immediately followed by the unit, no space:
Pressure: 0.13MPa
